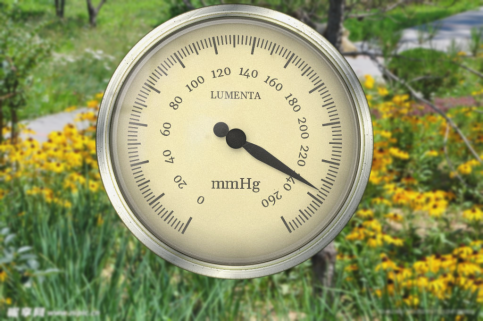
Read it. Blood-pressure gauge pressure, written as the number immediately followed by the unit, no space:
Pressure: 236mmHg
